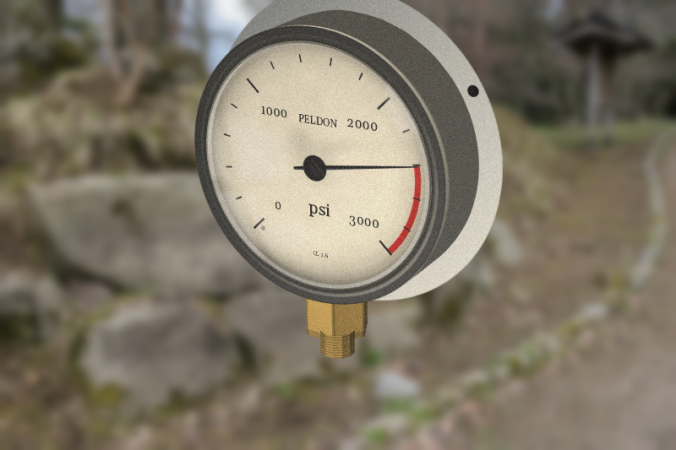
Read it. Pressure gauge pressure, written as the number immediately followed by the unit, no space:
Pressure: 2400psi
